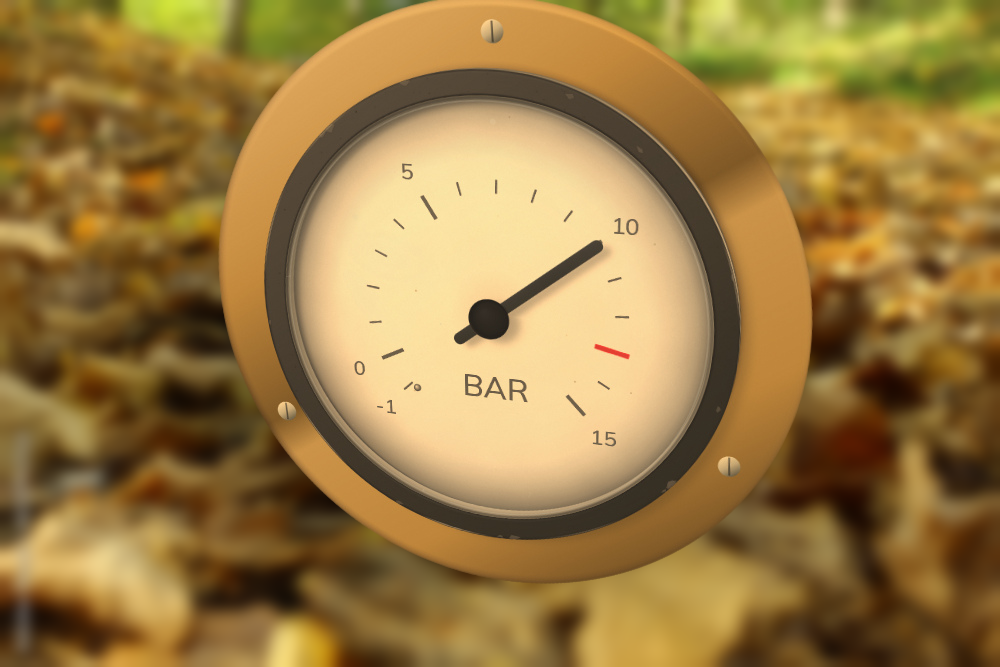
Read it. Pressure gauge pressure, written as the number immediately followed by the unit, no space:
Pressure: 10bar
